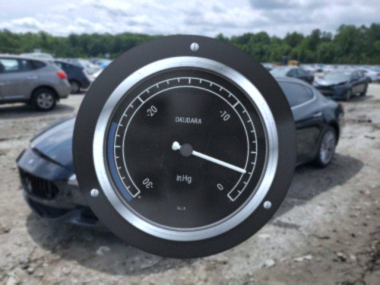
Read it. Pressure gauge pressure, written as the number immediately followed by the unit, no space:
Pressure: -3inHg
